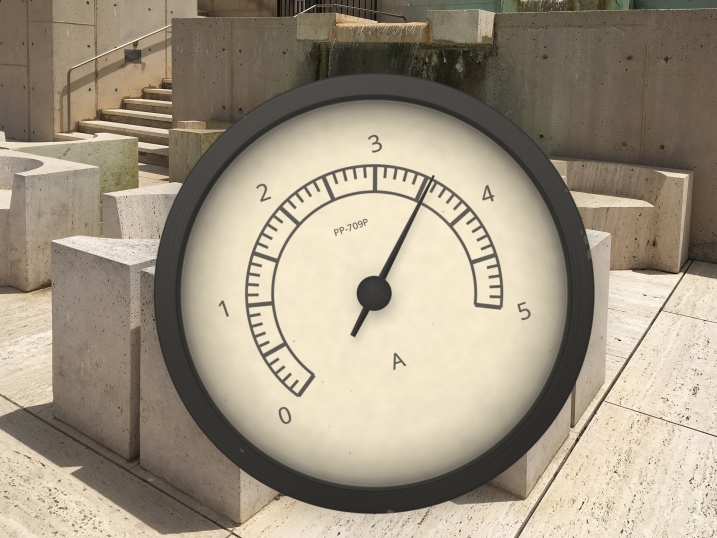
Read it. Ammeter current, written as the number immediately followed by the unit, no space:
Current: 3.55A
